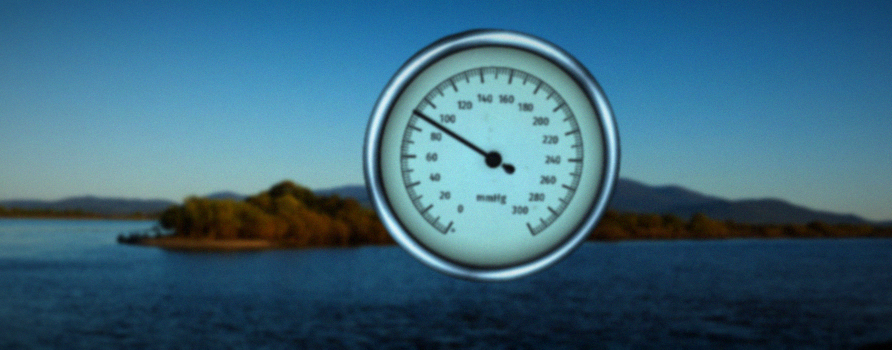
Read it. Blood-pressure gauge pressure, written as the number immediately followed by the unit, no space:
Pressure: 90mmHg
